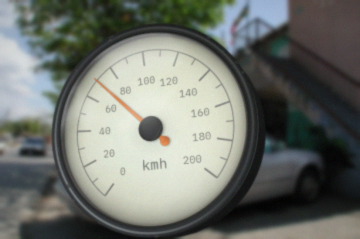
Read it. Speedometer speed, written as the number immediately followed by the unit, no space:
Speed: 70km/h
